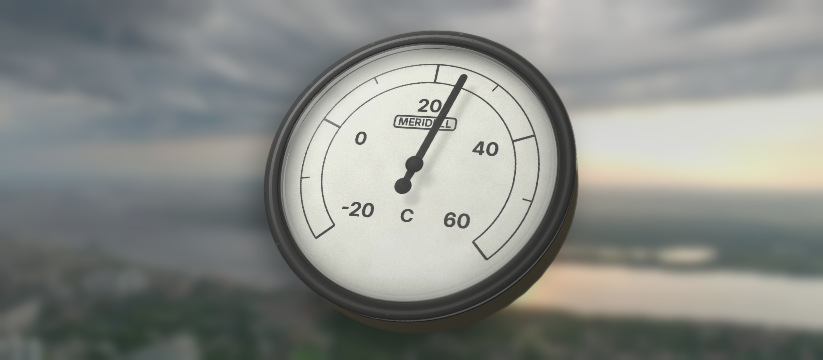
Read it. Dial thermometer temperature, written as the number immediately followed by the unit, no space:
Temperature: 25°C
